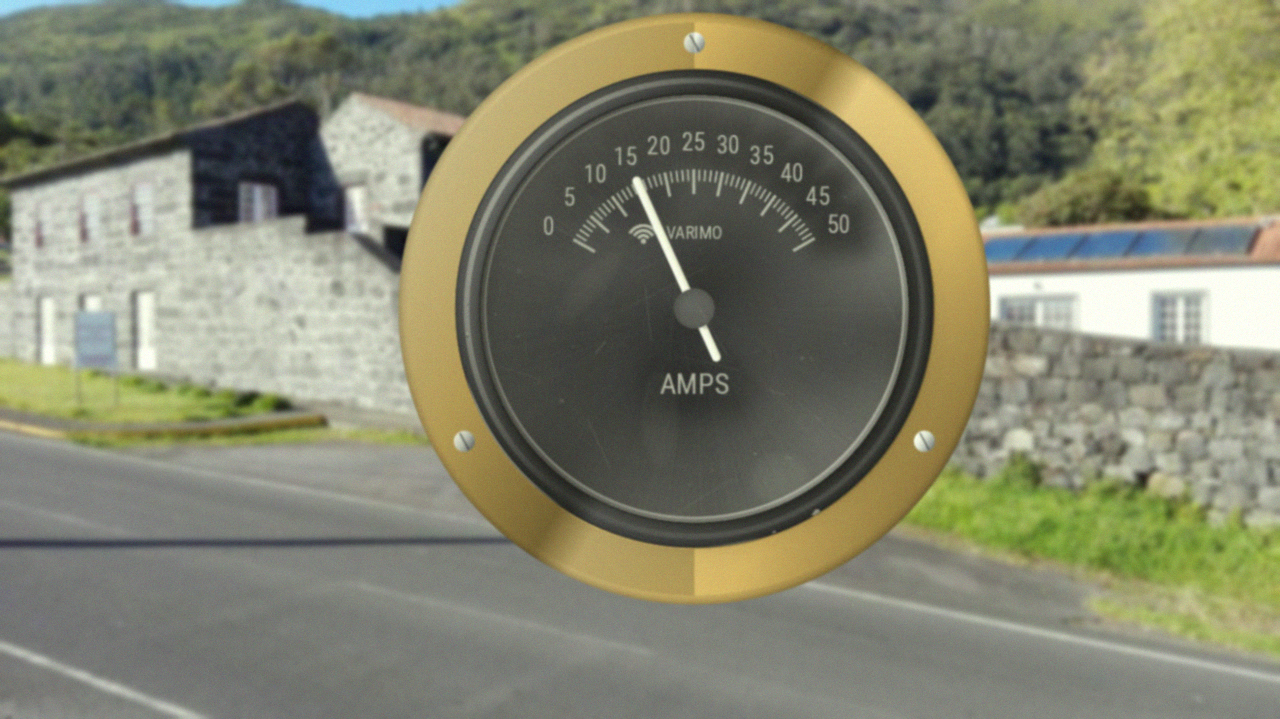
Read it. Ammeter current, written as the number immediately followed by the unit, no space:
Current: 15A
